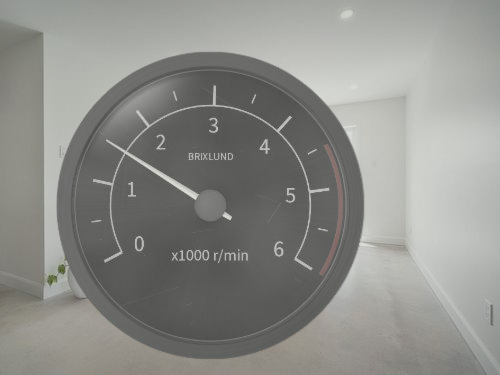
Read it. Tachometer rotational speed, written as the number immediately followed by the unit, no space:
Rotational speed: 1500rpm
